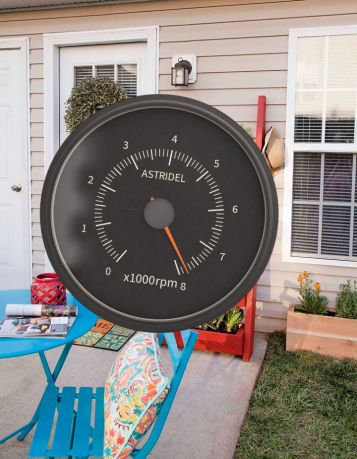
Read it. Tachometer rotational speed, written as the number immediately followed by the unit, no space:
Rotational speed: 7800rpm
